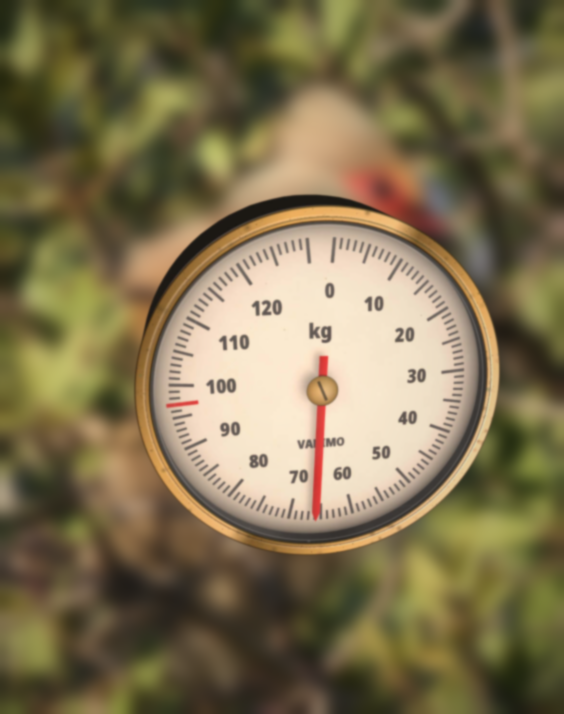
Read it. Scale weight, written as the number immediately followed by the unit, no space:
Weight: 66kg
